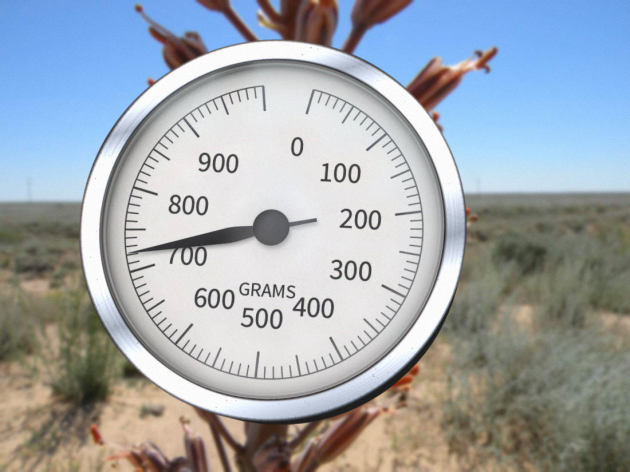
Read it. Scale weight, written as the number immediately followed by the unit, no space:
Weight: 720g
